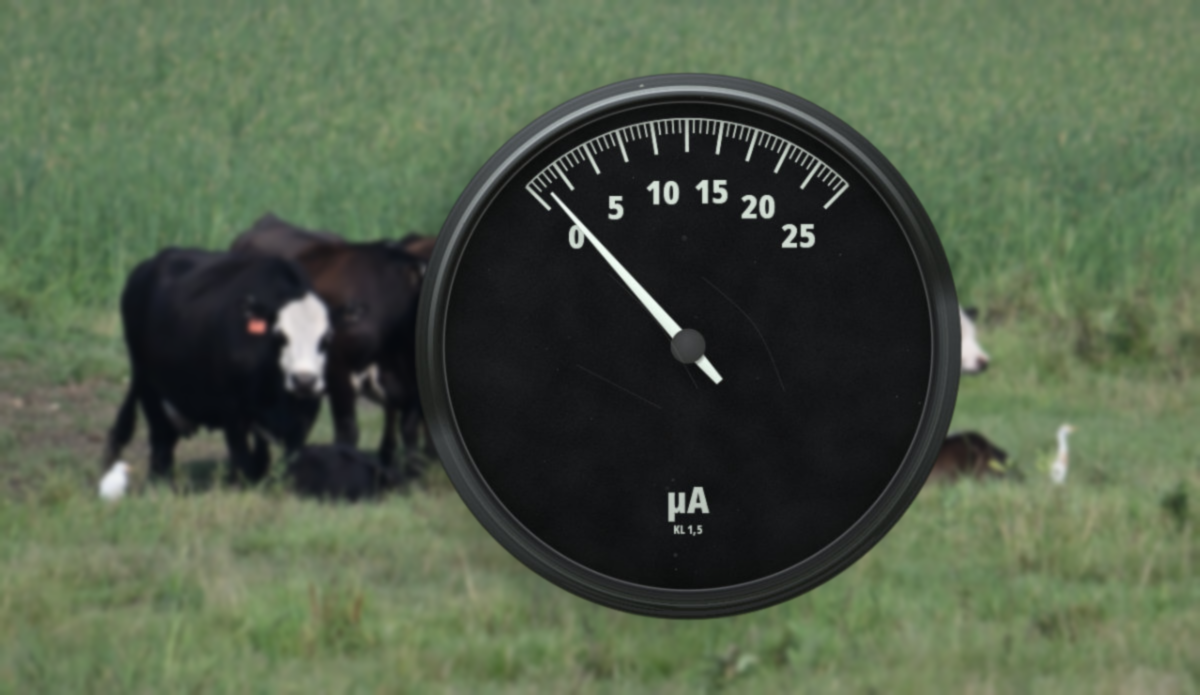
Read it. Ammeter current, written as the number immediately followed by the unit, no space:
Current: 1µA
